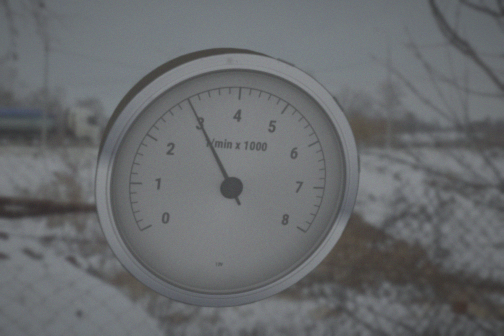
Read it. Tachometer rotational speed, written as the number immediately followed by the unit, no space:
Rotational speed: 3000rpm
